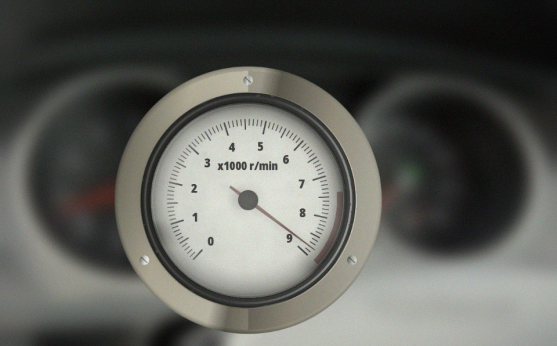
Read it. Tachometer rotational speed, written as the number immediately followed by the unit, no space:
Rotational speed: 8800rpm
